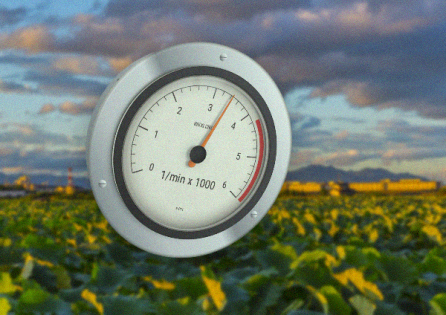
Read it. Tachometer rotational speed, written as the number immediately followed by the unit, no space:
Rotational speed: 3400rpm
